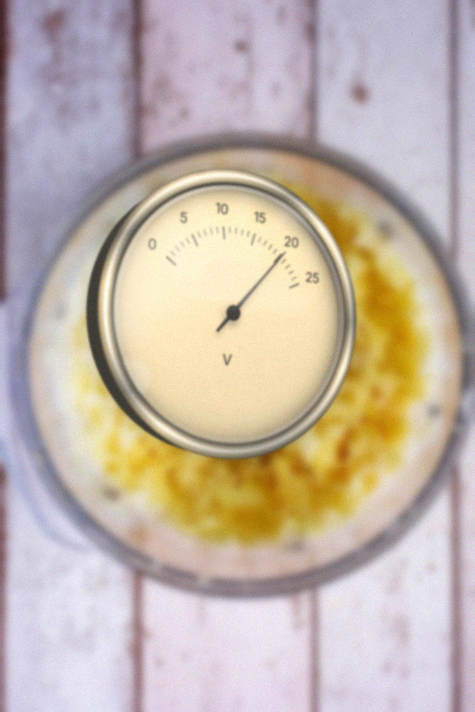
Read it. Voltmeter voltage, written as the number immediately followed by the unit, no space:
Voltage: 20V
